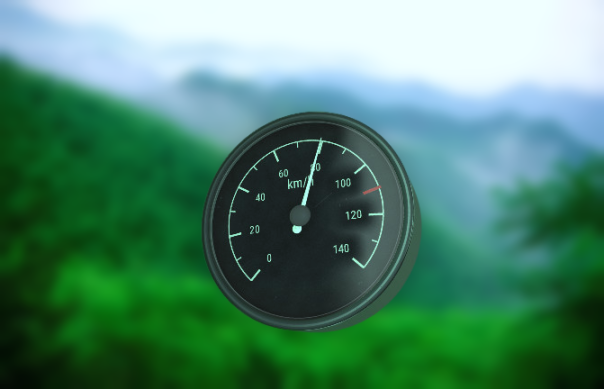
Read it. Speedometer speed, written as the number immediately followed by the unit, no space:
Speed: 80km/h
